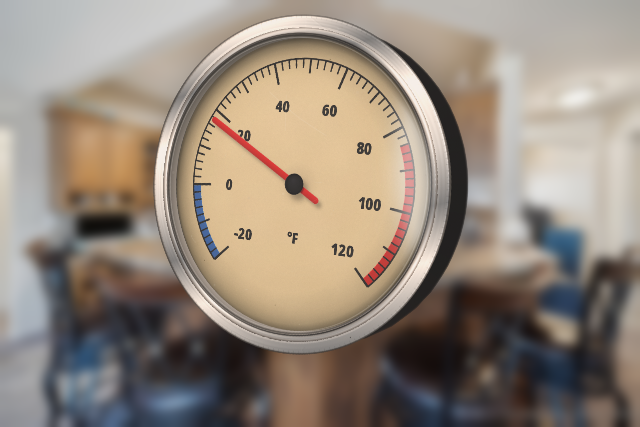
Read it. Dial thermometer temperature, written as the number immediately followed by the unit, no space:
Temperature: 18°F
